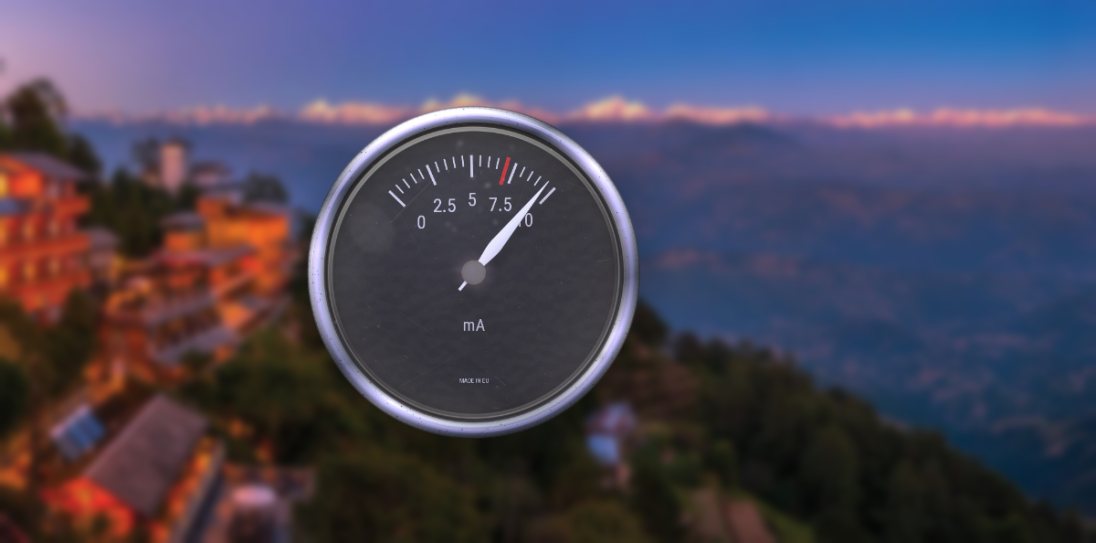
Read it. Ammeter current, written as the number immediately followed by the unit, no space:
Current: 9.5mA
